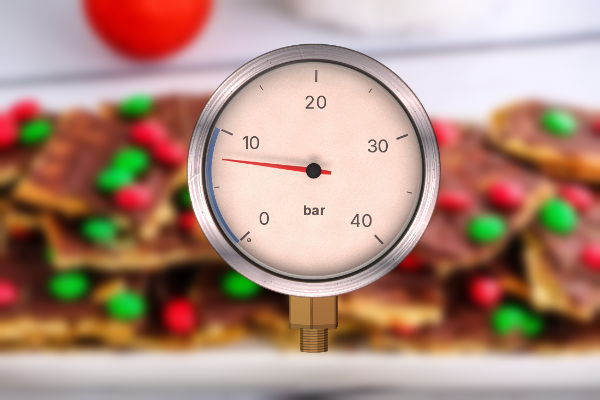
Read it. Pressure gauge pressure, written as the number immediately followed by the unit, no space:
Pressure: 7.5bar
